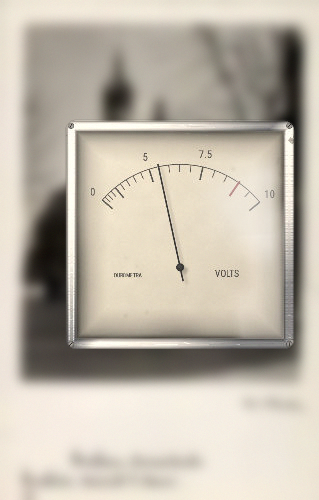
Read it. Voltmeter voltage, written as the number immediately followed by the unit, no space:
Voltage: 5.5V
